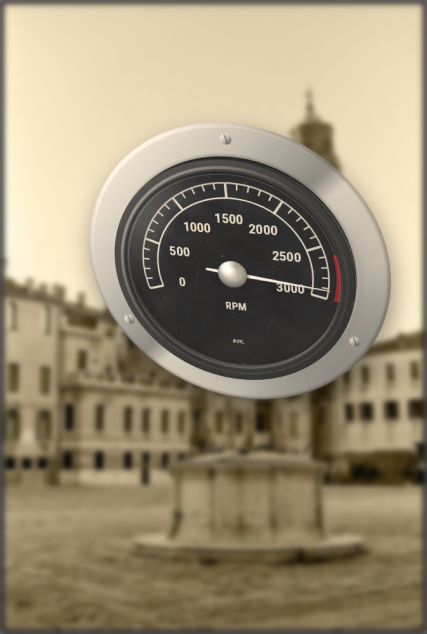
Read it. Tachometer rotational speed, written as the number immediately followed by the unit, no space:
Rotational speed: 2900rpm
